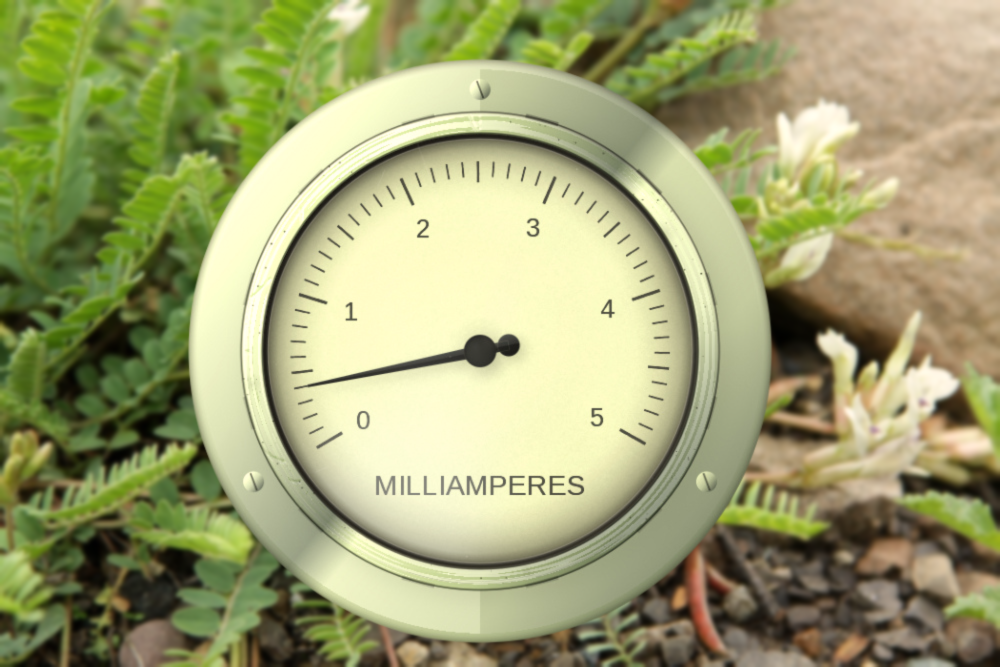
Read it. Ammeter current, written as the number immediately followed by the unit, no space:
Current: 0.4mA
